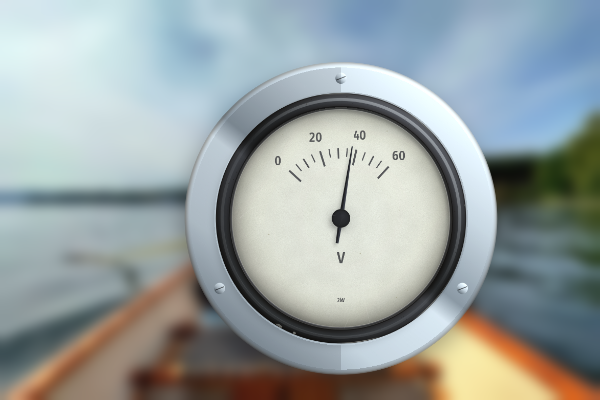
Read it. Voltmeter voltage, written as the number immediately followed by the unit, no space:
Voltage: 37.5V
